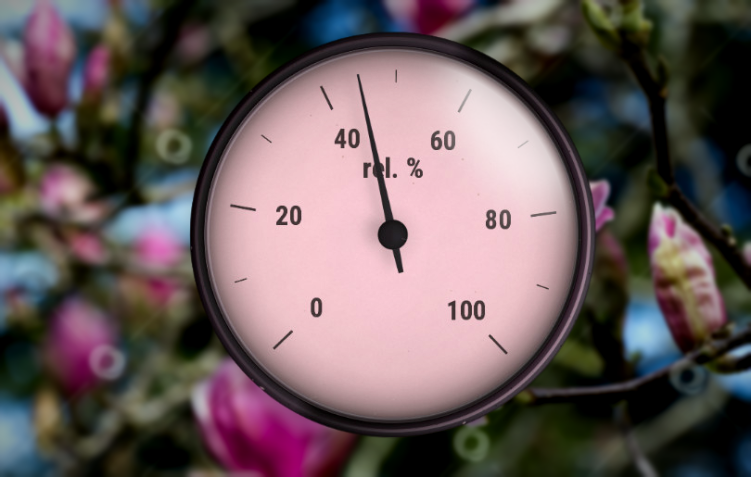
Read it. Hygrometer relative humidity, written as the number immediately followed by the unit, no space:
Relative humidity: 45%
